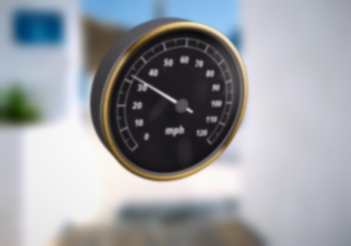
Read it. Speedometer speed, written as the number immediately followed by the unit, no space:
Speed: 32.5mph
